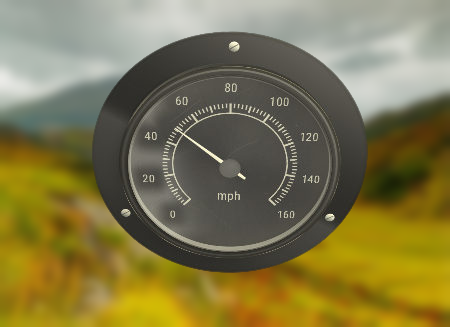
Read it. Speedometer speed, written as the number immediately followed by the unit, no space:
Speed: 50mph
